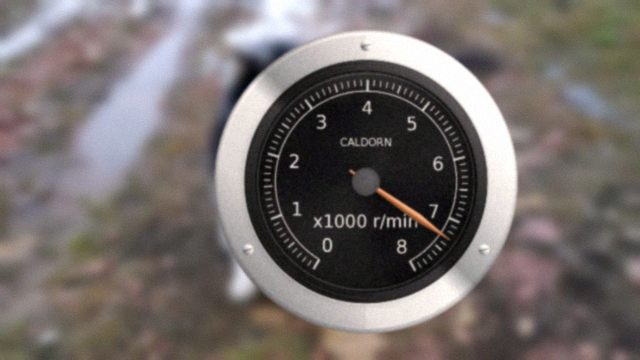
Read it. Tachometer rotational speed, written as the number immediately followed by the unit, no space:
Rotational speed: 7300rpm
